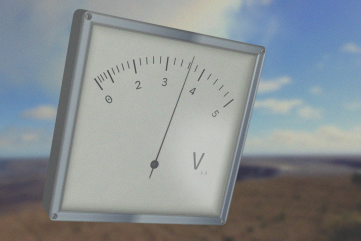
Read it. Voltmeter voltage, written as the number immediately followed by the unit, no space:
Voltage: 3.6V
